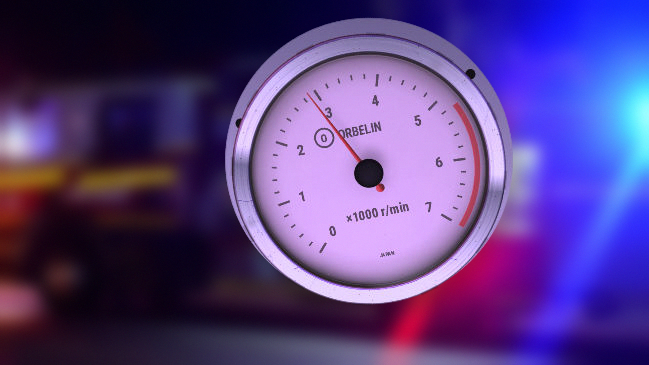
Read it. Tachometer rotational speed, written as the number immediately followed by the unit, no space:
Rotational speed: 2900rpm
